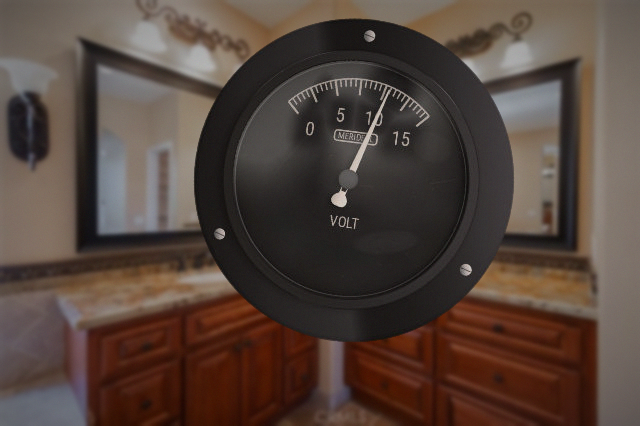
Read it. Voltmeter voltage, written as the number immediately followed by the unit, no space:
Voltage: 10.5V
